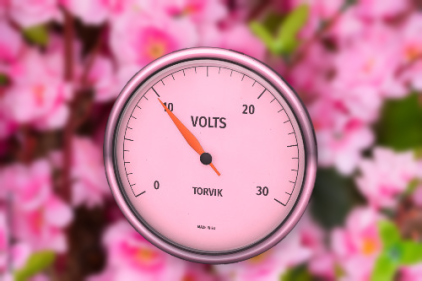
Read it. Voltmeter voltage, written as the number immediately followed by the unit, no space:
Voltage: 10V
